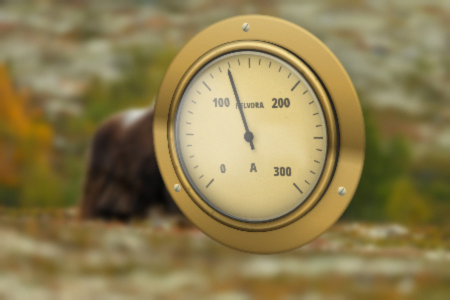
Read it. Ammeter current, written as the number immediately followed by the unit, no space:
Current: 130A
